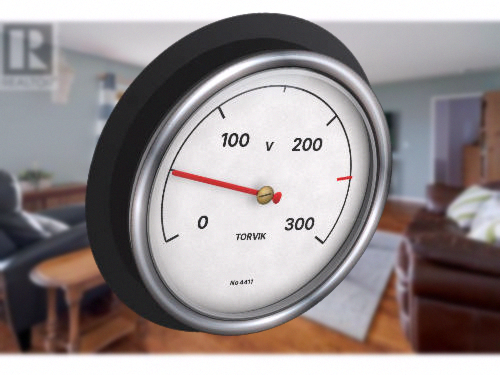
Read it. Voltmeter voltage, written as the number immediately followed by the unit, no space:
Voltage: 50V
